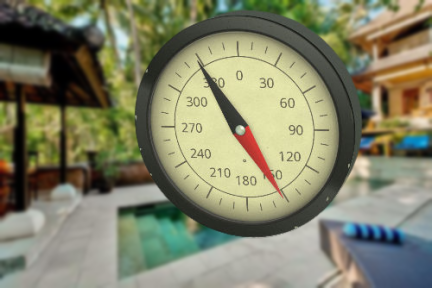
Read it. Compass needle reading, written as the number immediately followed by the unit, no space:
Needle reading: 150°
